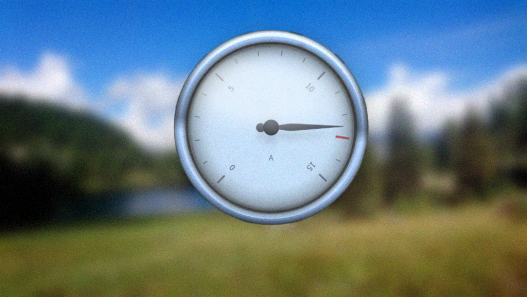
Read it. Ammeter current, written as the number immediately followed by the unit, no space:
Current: 12.5A
